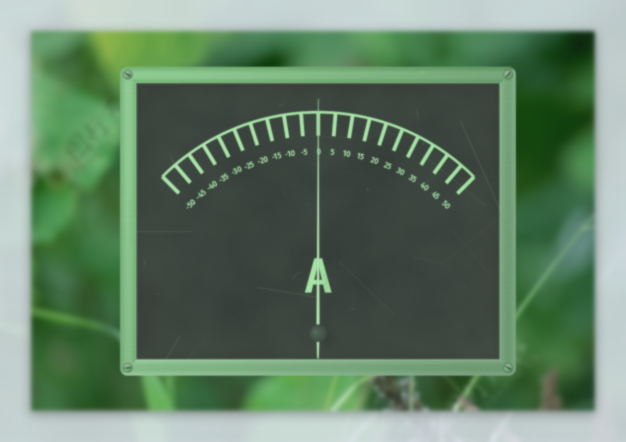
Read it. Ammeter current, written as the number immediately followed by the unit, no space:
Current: 0A
